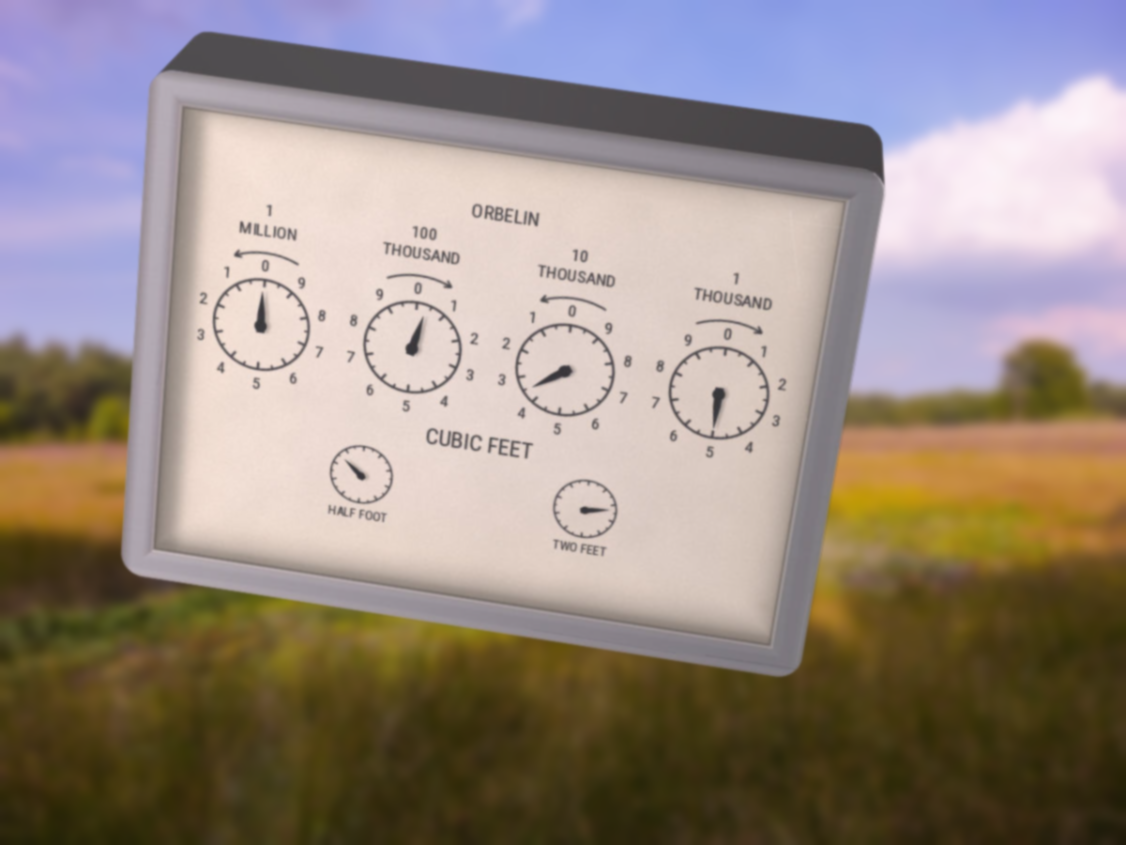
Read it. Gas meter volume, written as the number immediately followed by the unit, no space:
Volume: 3500ft³
